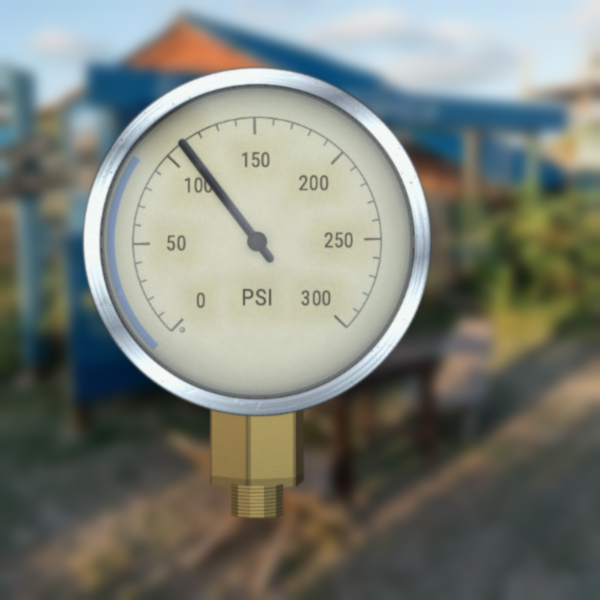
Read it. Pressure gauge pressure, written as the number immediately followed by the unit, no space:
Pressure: 110psi
